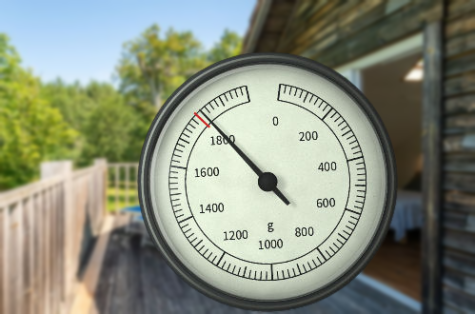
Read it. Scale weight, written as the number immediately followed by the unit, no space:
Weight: 1820g
